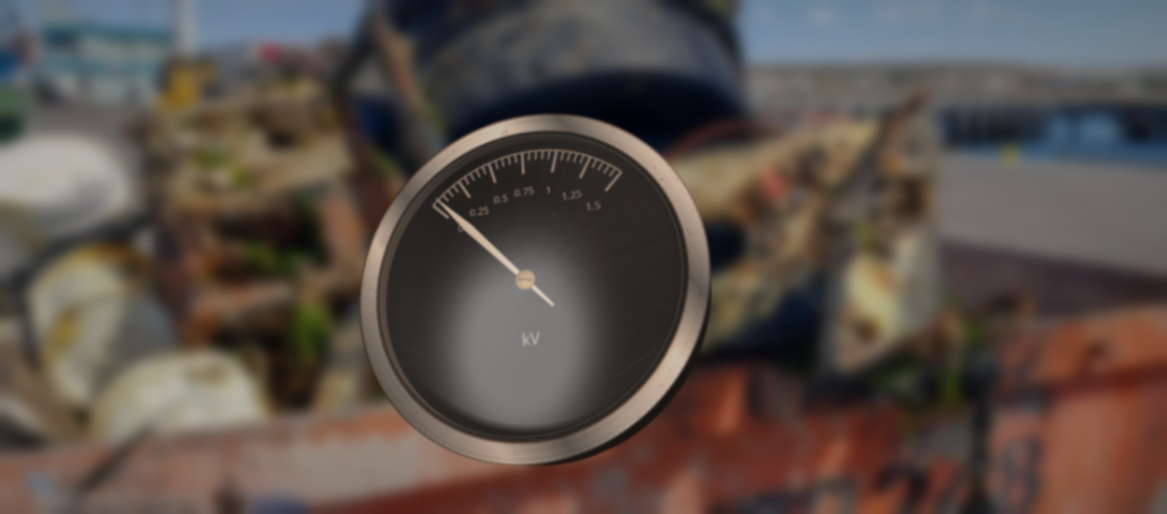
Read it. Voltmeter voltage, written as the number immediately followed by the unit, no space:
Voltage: 0.05kV
